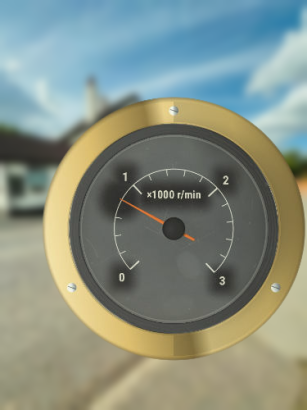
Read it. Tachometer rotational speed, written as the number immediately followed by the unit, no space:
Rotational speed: 800rpm
